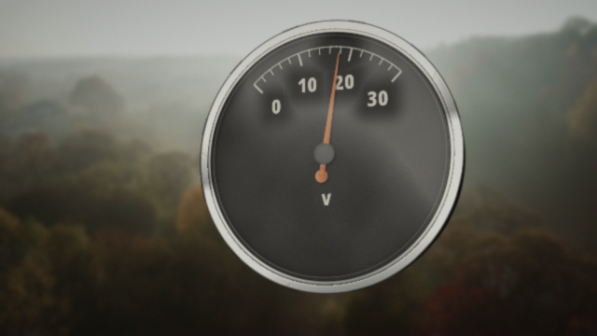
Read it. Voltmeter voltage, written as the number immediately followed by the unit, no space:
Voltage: 18V
